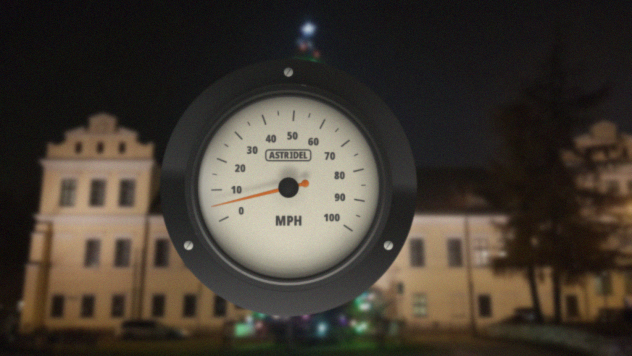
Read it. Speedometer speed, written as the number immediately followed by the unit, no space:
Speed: 5mph
